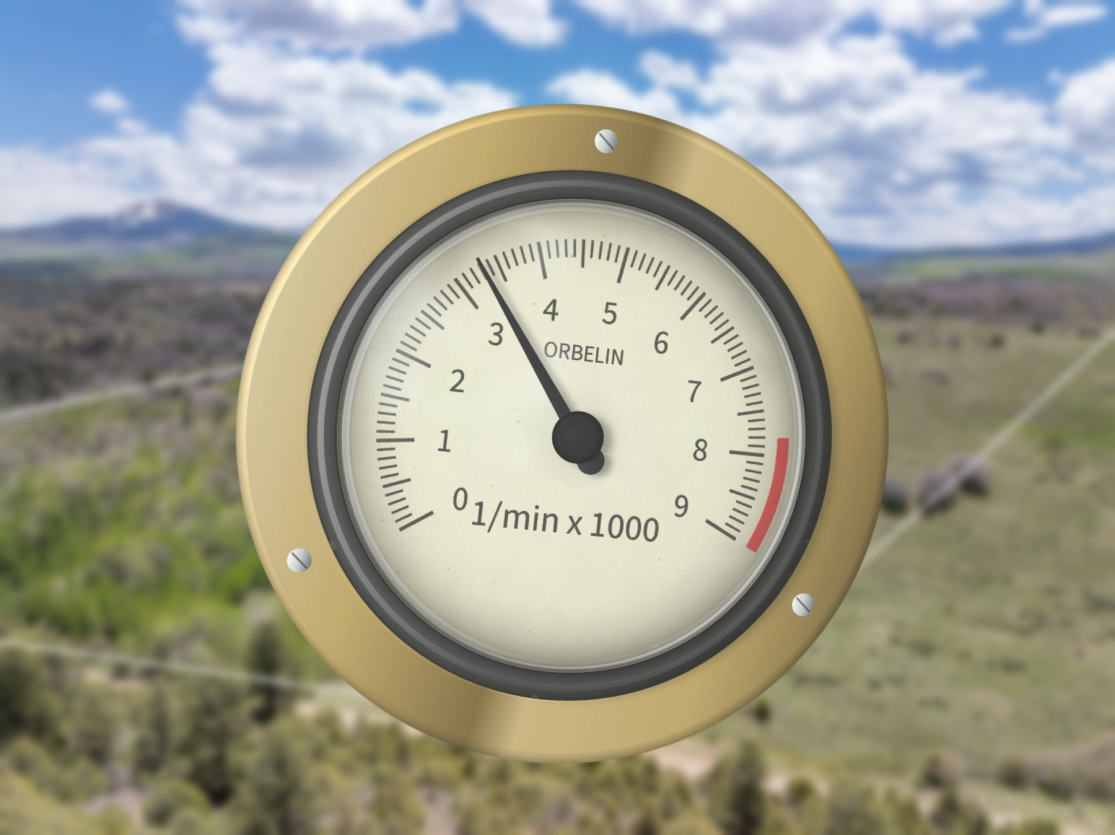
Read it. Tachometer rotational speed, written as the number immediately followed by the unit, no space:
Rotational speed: 3300rpm
